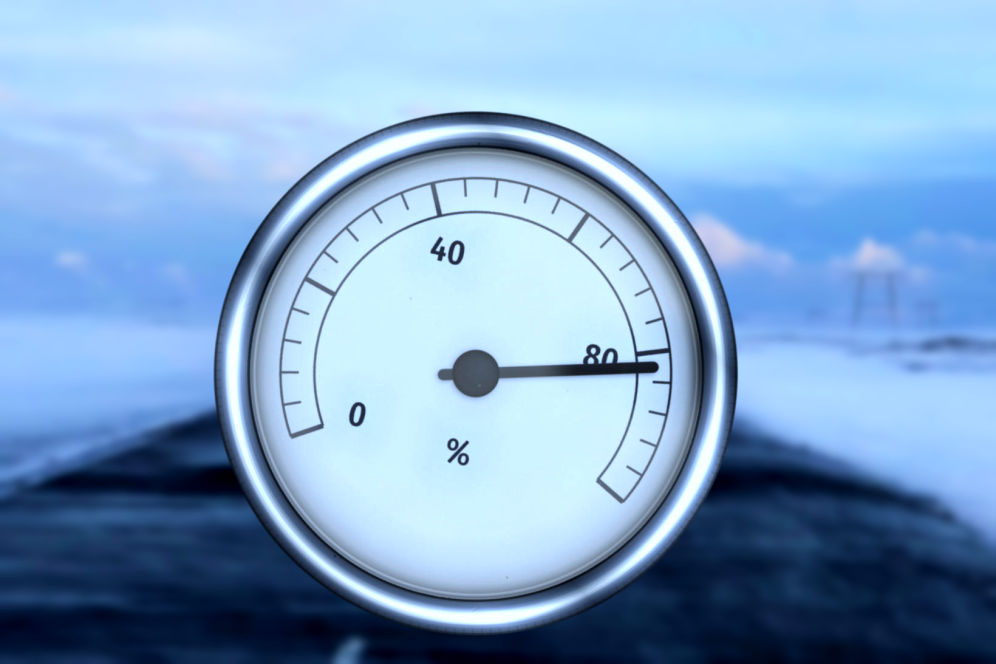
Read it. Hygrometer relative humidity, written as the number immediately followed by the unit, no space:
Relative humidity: 82%
